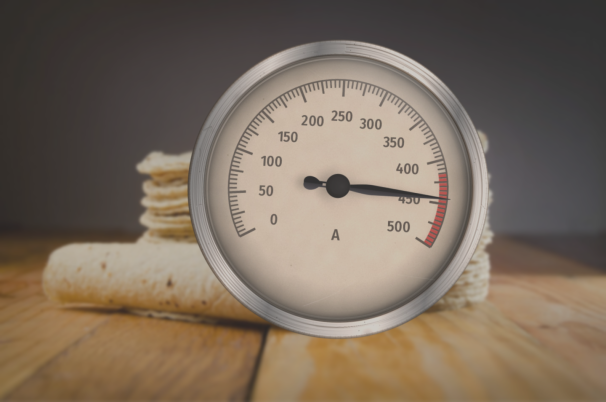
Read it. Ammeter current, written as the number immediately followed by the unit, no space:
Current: 445A
